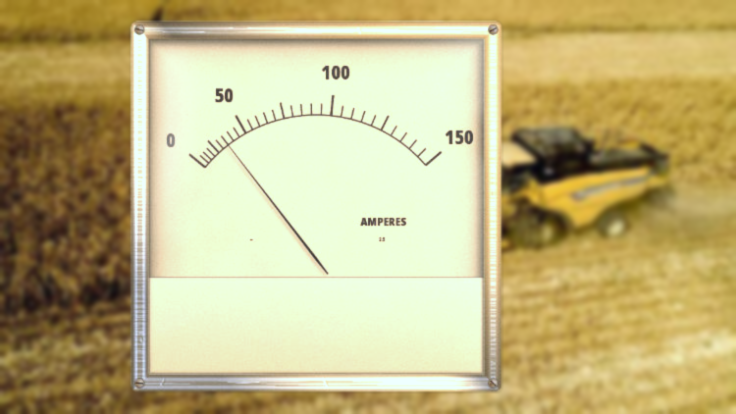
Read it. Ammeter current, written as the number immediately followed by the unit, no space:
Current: 35A
